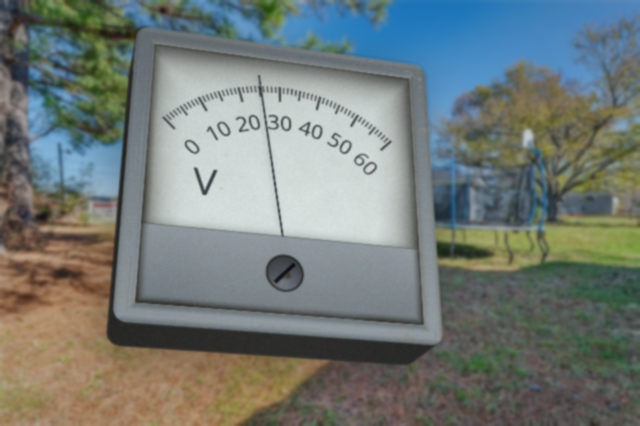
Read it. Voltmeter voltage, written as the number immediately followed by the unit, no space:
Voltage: 25V
